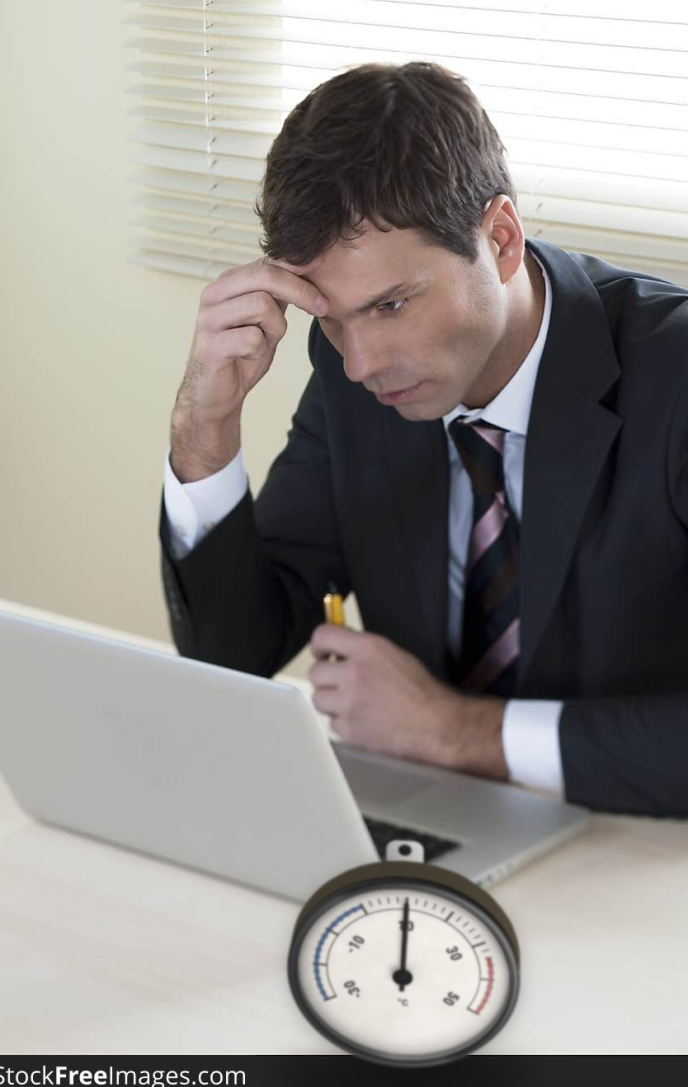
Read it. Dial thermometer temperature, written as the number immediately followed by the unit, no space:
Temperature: 10°C
